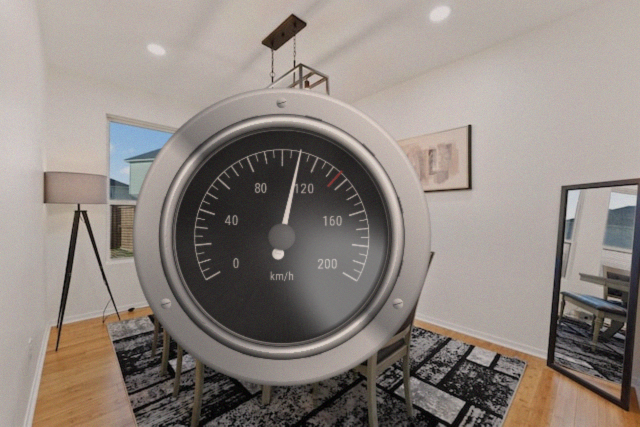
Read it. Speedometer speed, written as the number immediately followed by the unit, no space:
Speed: 110km/h
